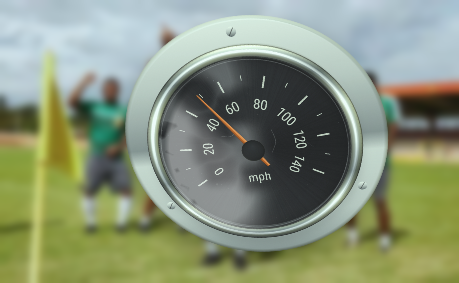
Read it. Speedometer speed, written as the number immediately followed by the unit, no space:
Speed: 50mph
